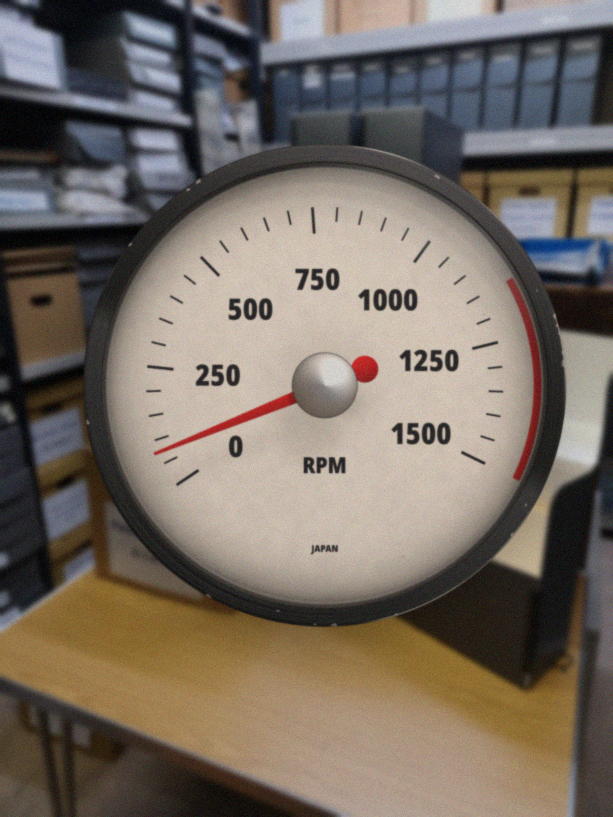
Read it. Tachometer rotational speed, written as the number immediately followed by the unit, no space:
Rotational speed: 75rpm
